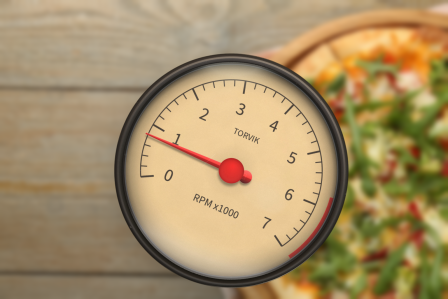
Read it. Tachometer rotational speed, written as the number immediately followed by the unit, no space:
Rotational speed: 800rpm
